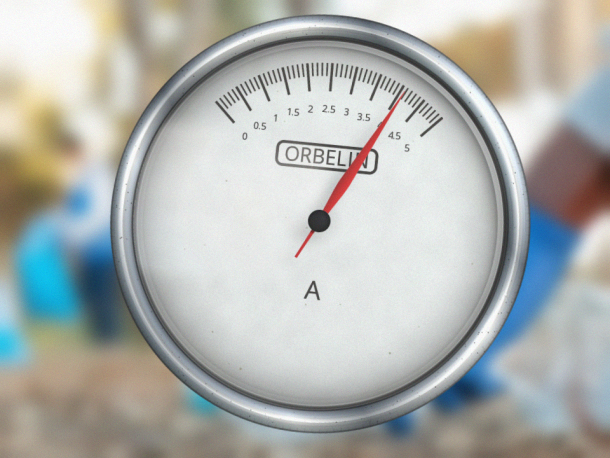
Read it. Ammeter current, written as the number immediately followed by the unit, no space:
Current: 4.1A
